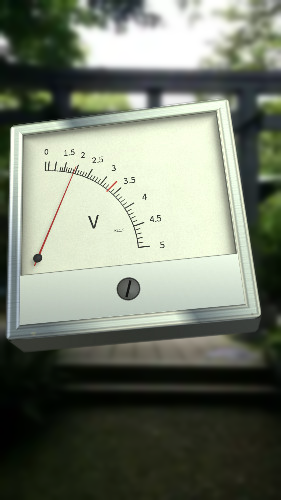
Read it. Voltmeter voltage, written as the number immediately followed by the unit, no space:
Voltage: 2V
